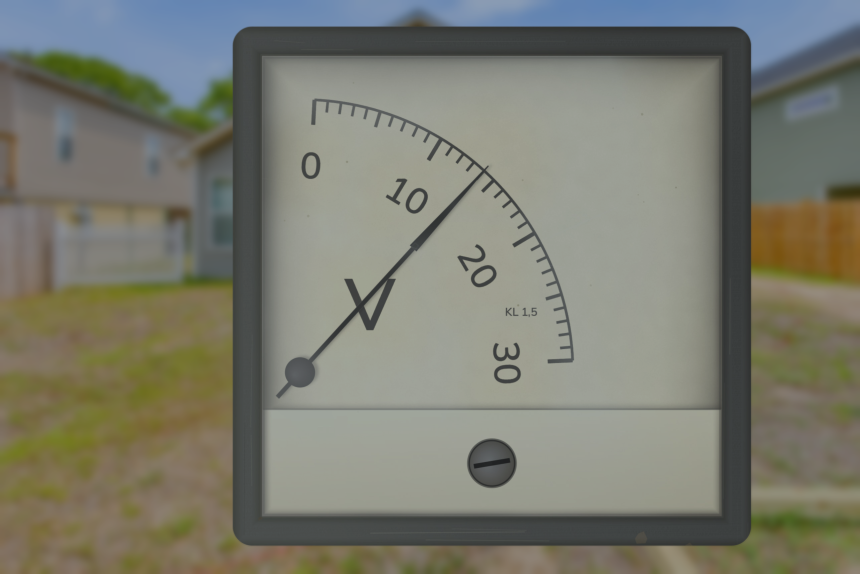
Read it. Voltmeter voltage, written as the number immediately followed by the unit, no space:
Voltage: 14V
